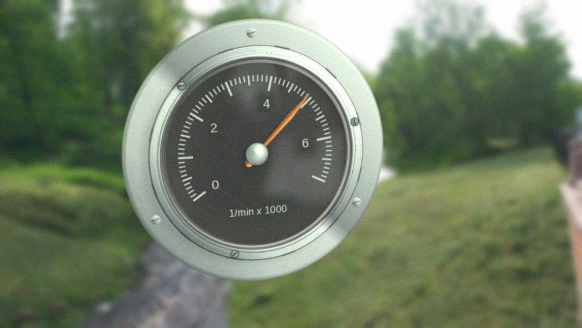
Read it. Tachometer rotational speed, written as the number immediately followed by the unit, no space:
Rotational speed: 4900rpm
